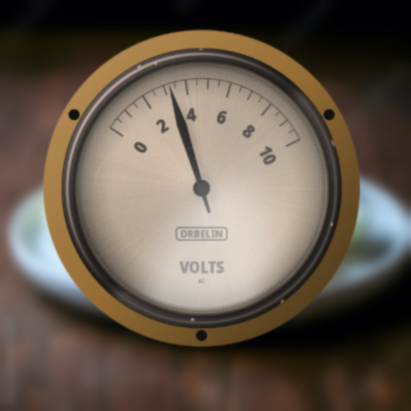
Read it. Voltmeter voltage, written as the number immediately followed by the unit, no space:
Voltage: 3.25V
